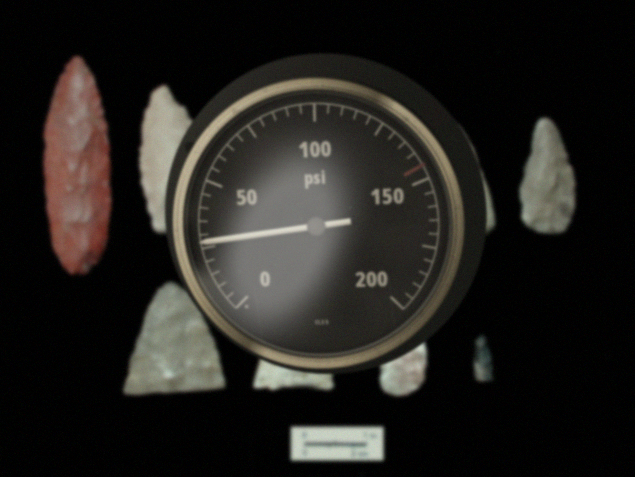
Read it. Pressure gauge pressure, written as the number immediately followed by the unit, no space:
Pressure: 27.5psi
